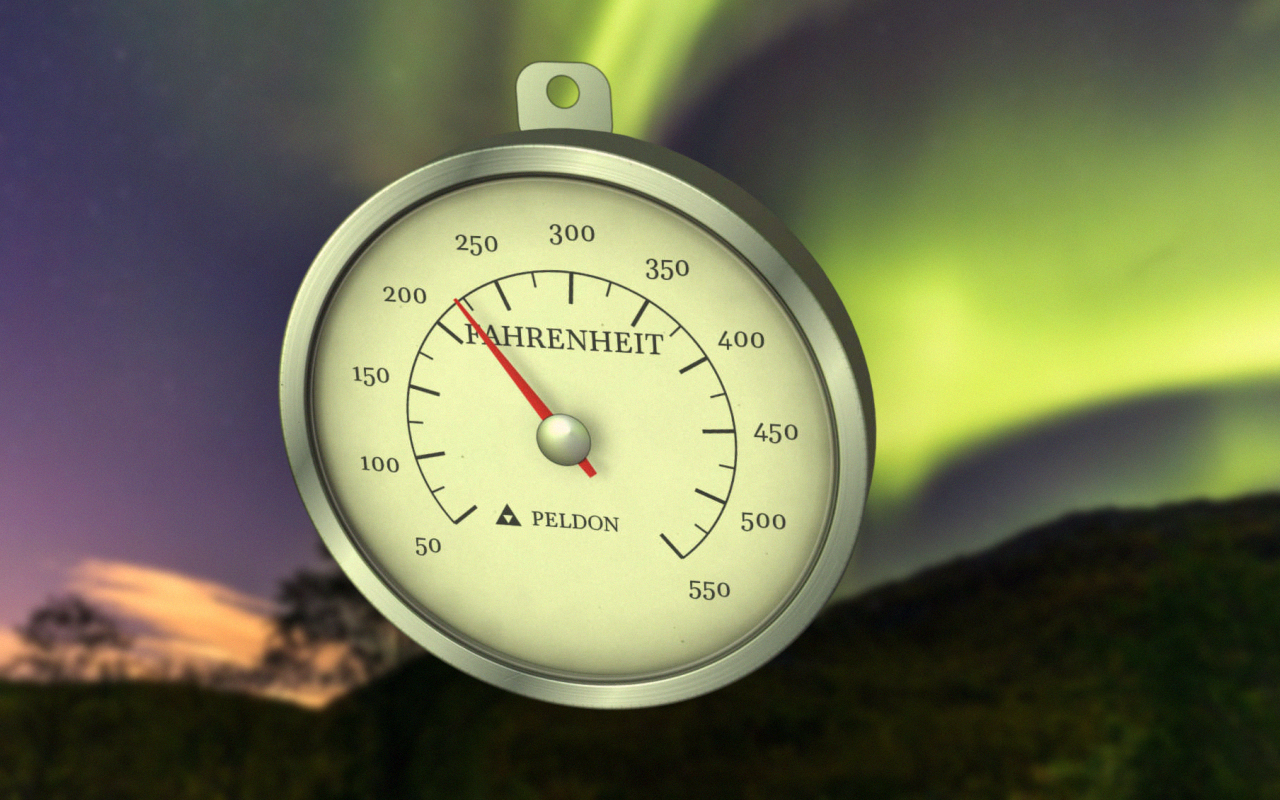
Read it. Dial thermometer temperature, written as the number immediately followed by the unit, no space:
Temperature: 225°F
